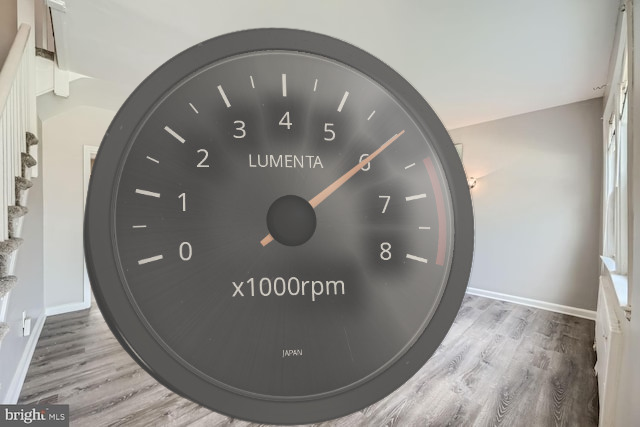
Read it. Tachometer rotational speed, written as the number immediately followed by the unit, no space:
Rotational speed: 6000rpm
